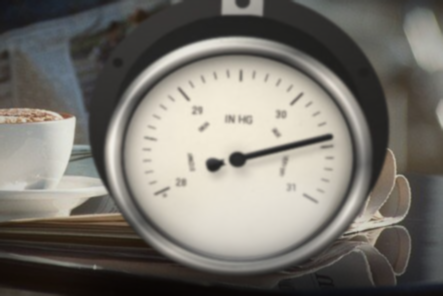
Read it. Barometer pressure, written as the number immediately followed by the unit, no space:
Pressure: 30.4inHg
